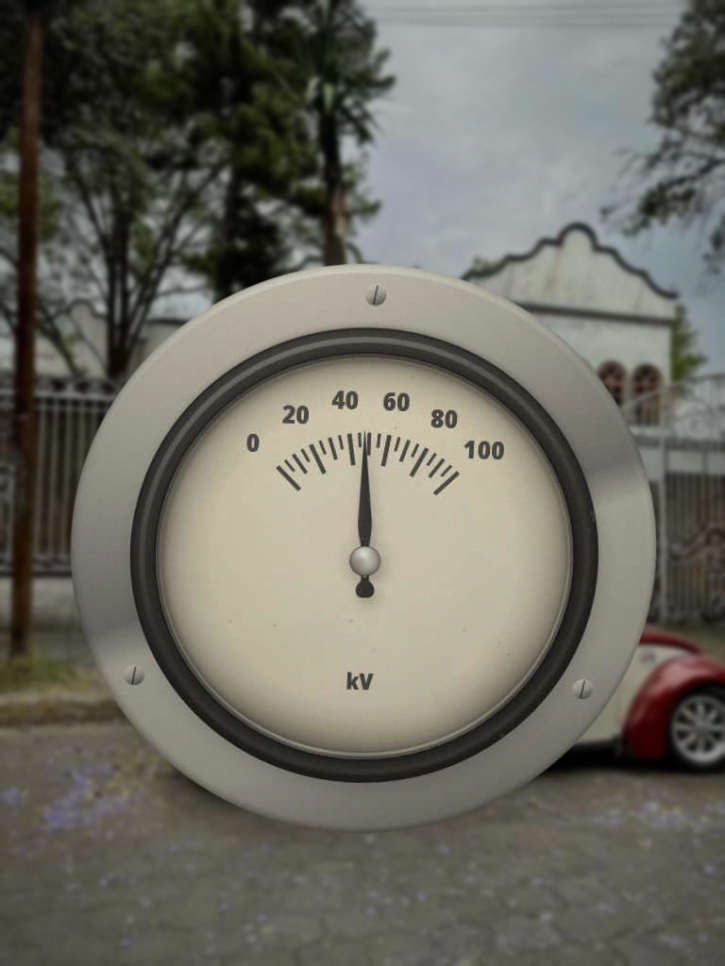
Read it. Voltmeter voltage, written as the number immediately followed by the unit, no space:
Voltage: 47.5kV
